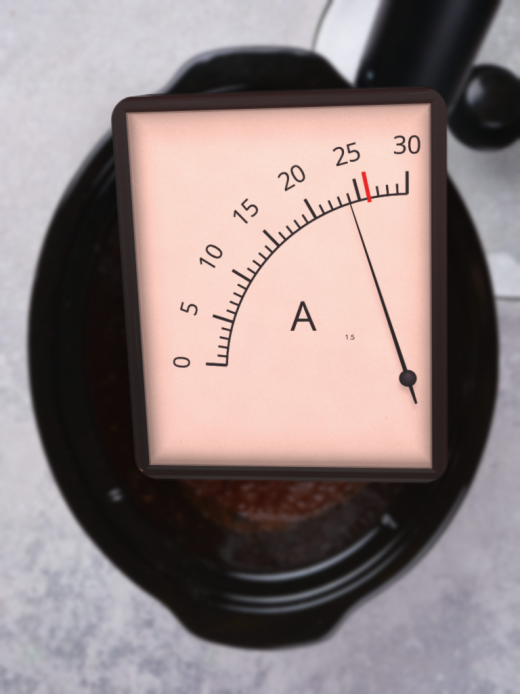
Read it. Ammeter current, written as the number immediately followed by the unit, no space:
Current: 24A
